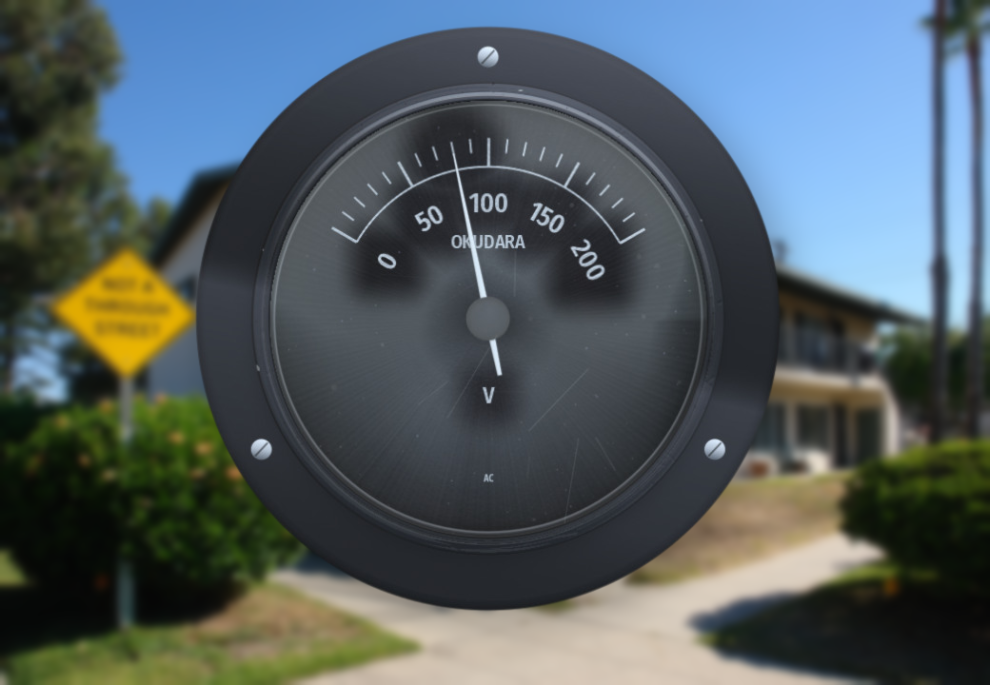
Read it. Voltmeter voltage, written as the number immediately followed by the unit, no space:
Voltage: 80V
